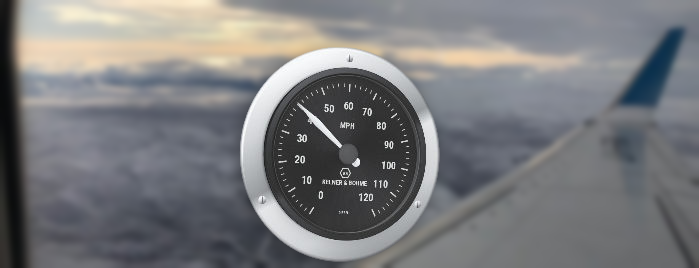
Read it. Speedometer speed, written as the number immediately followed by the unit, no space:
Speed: 40mph
